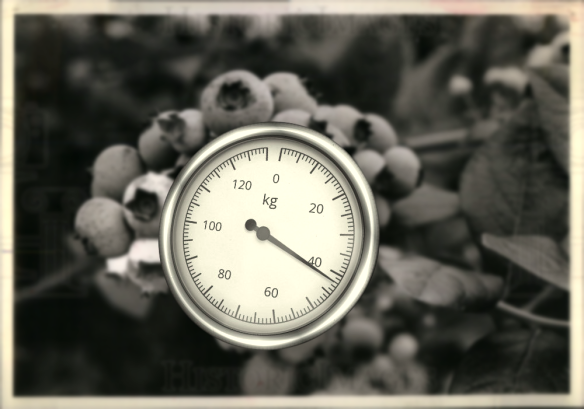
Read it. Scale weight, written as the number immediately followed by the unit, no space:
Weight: 42kg
